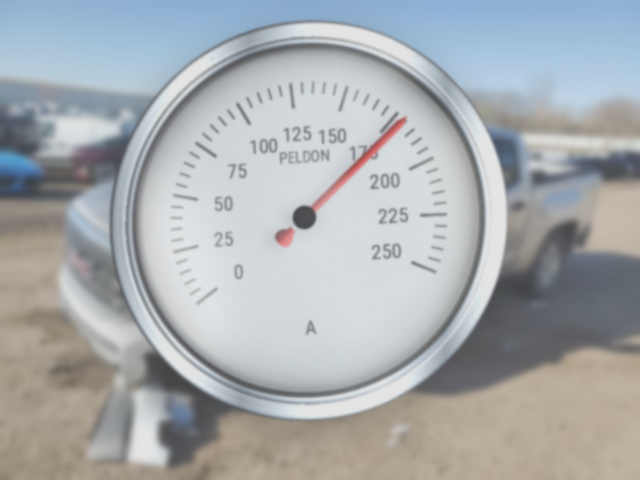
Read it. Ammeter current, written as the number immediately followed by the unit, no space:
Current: 180A
